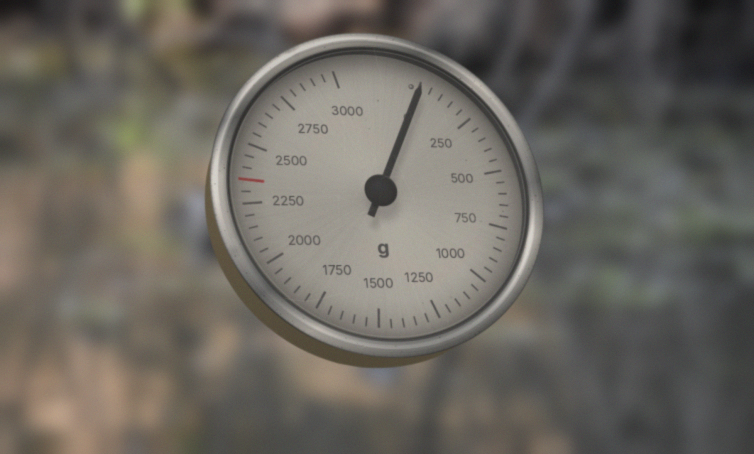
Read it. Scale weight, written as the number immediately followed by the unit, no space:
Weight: 0g
